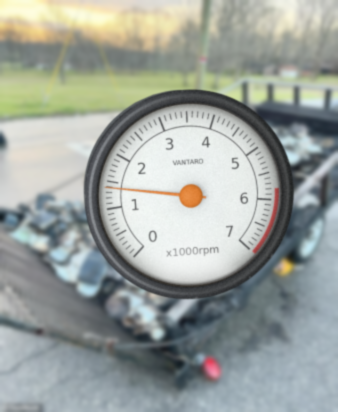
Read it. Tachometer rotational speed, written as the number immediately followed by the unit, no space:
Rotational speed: 1400rpm
